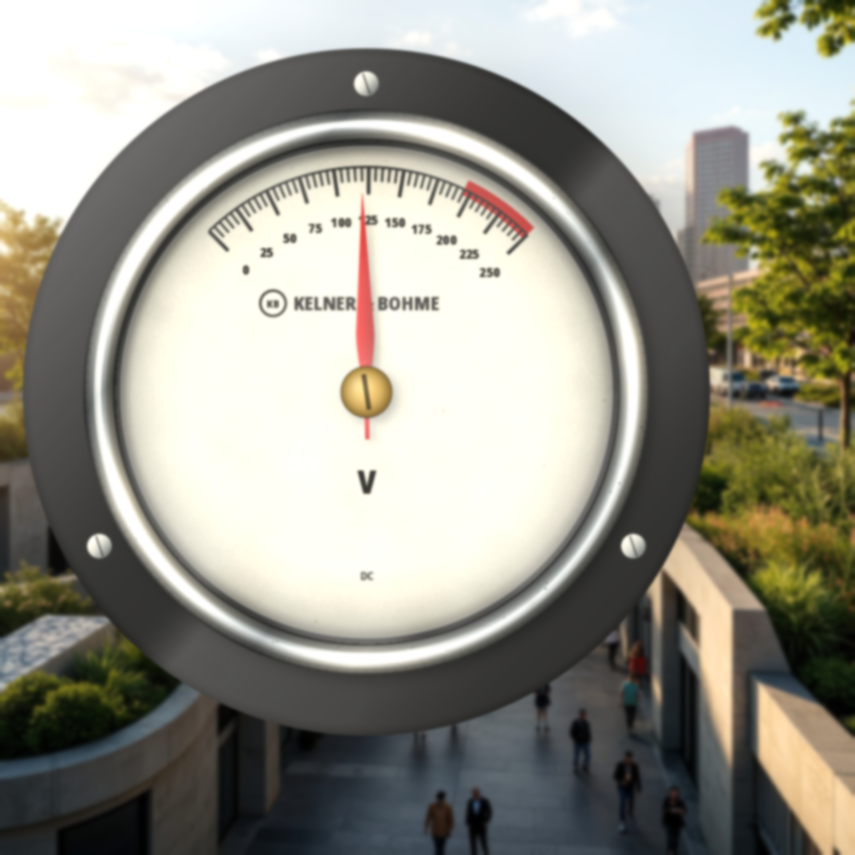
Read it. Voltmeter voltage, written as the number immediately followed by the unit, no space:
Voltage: 120V
